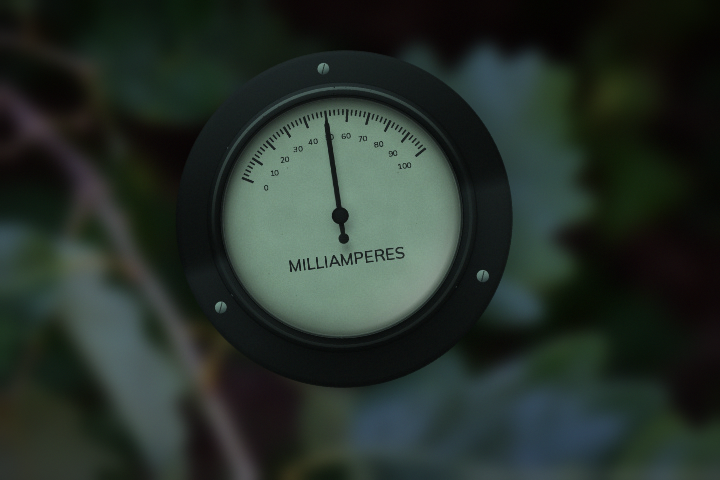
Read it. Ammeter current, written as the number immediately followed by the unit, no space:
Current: 50mA
